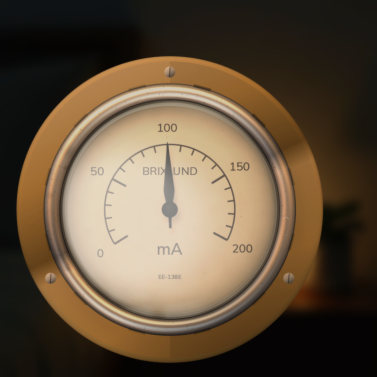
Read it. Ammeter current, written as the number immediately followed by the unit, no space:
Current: 100mA
